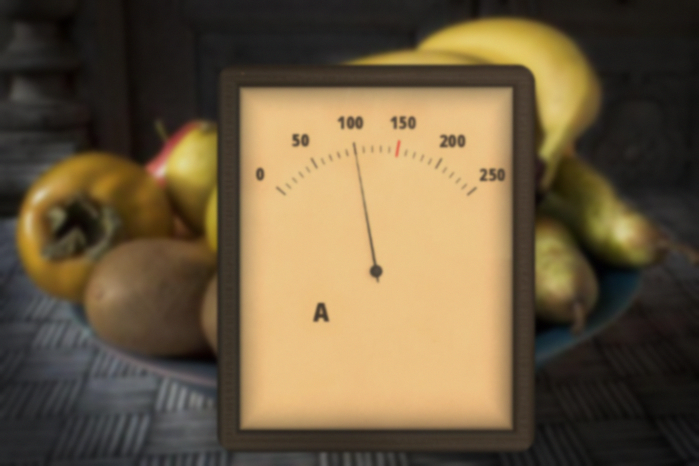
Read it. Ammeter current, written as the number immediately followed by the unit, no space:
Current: 100A
